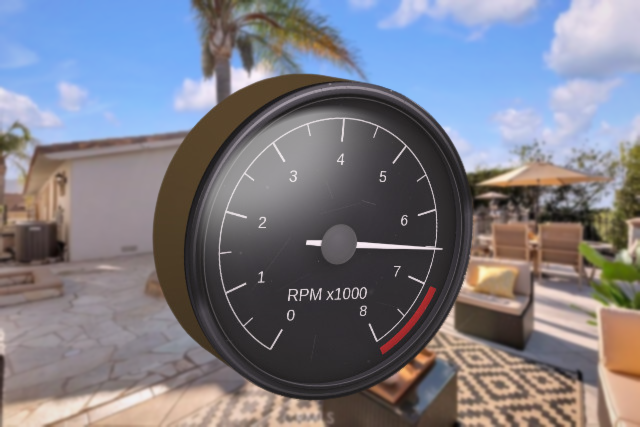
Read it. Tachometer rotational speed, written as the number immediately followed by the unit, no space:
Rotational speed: 6500rpm
